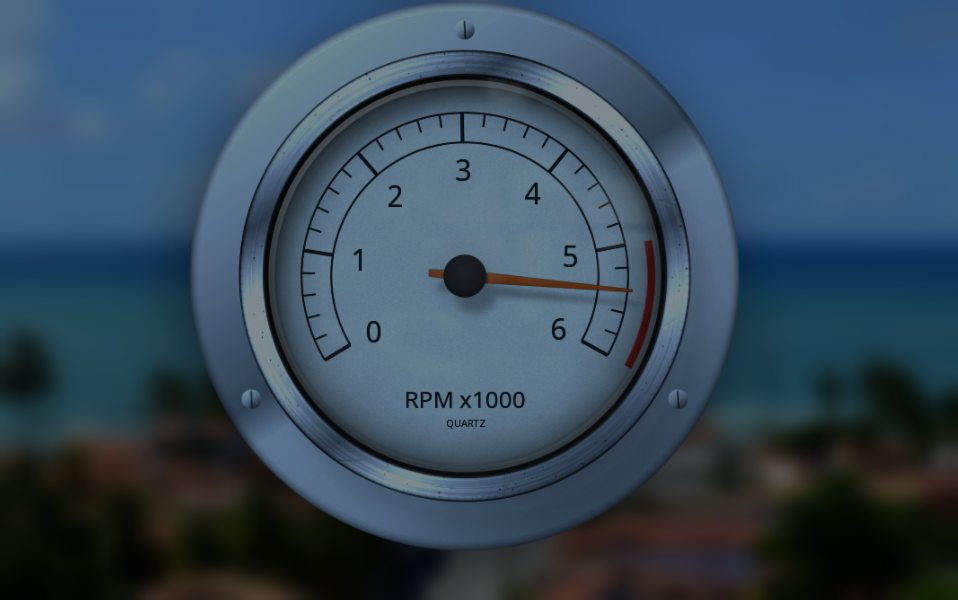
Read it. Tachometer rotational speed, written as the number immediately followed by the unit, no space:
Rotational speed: 5400rpm
